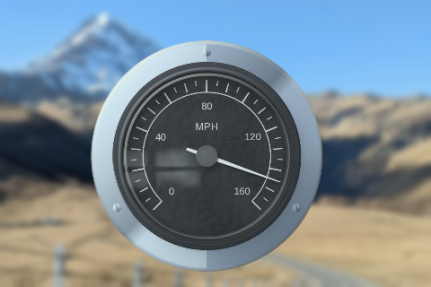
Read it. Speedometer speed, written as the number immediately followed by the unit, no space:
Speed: 145mph
